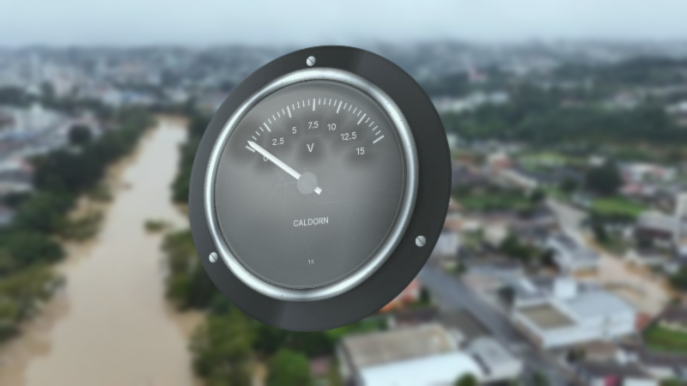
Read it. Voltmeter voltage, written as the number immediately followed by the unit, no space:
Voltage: 0.5V
